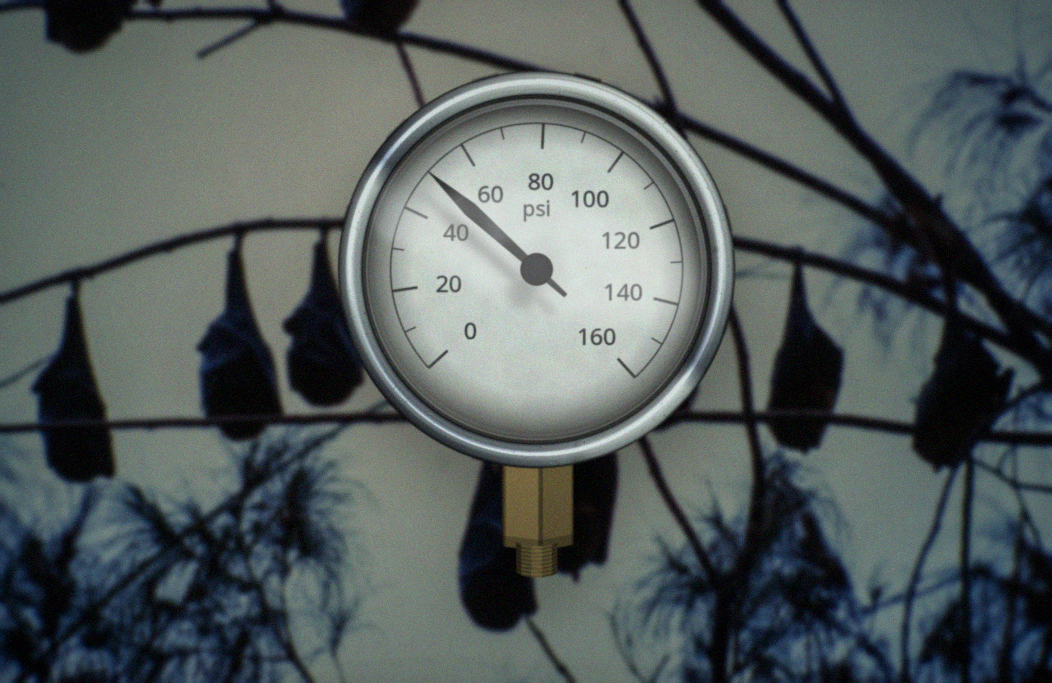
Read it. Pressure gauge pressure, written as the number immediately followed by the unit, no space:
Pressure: 50psi
